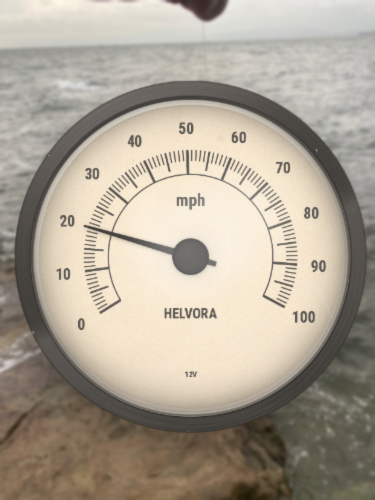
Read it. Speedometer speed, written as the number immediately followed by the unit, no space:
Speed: 20mph
